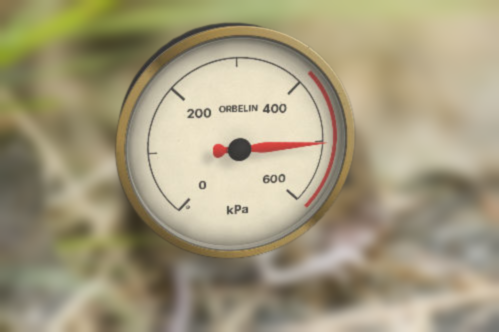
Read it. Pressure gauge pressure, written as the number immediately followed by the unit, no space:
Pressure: 500kPa
